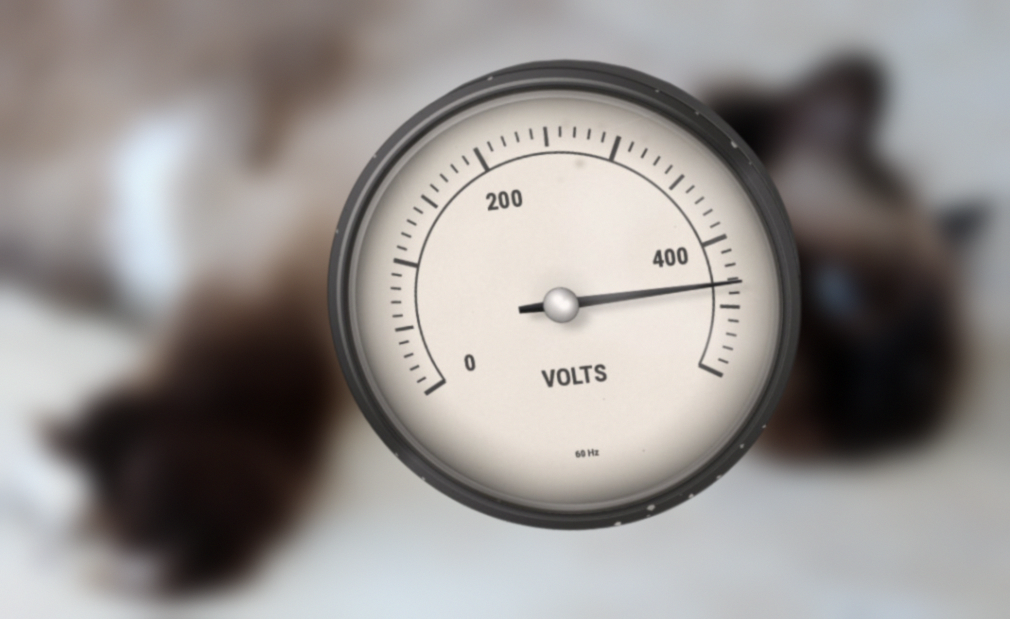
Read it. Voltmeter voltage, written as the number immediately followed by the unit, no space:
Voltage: 430V
